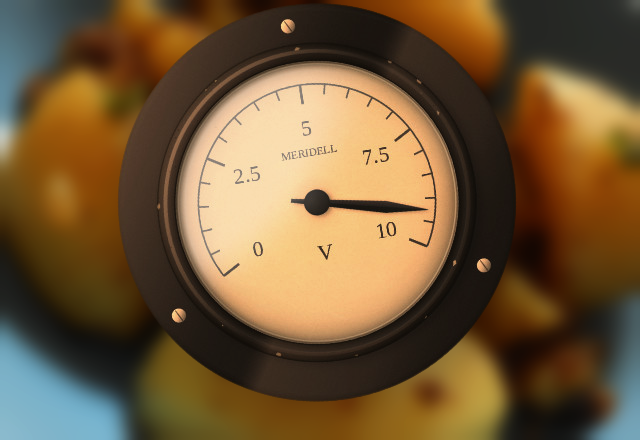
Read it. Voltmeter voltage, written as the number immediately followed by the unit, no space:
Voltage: 9.25V
